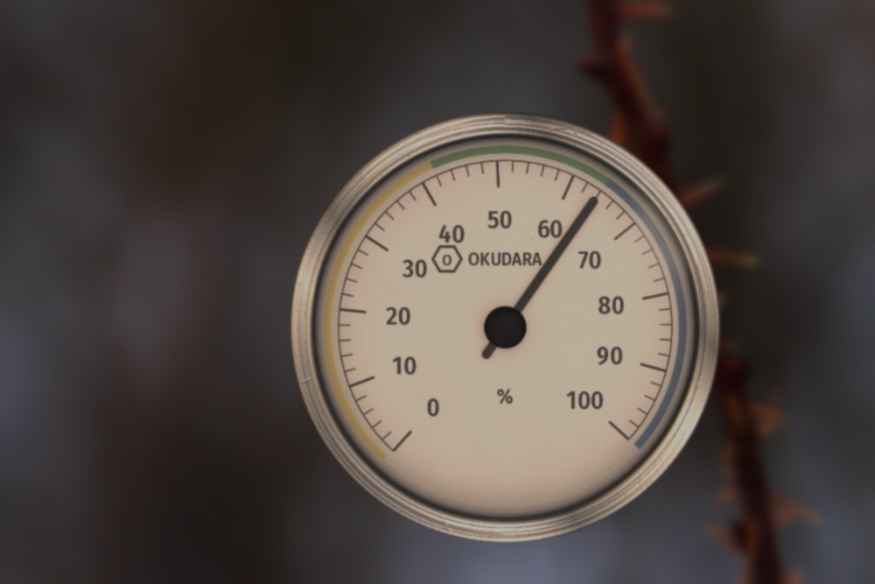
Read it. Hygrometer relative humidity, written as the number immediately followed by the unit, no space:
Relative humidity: 64%
